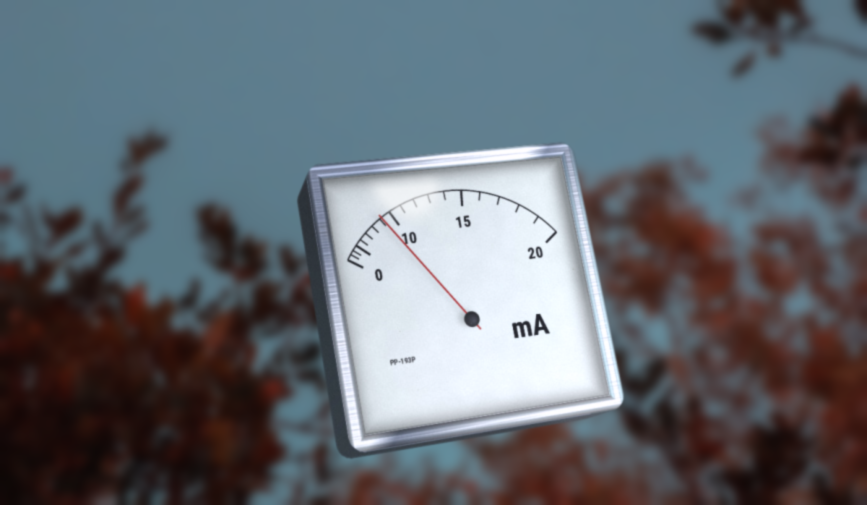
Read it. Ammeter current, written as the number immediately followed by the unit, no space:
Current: 9mA
